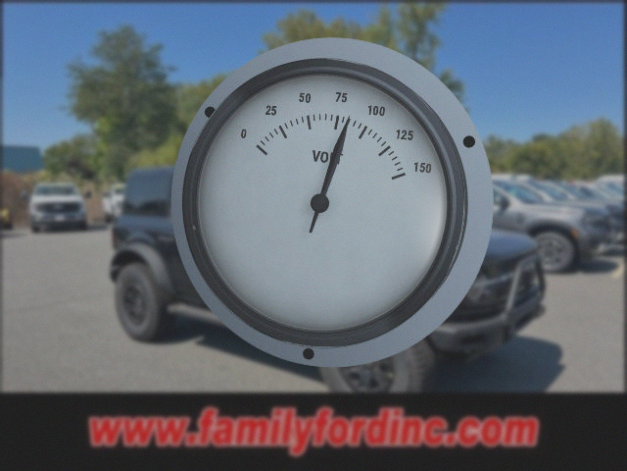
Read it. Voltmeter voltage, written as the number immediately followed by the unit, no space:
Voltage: 85V
